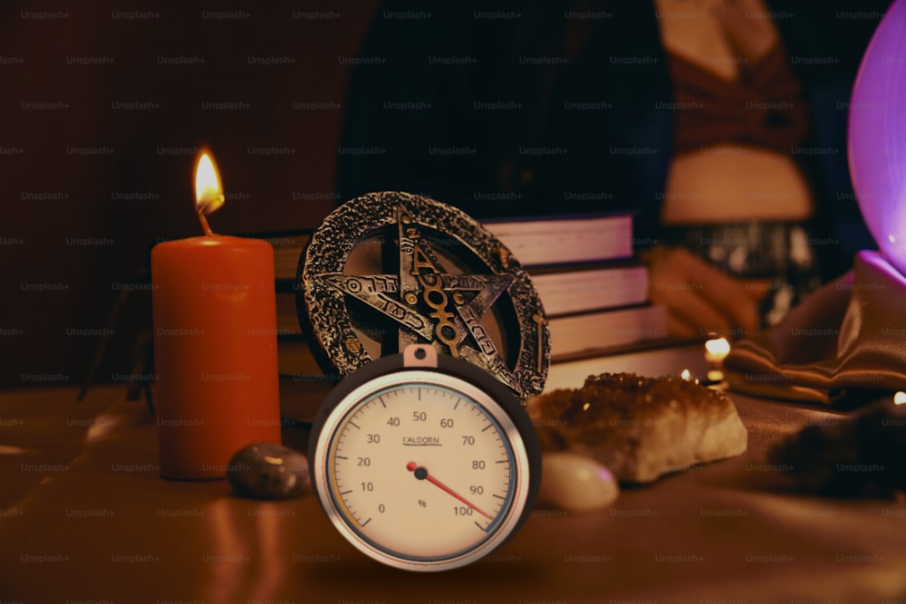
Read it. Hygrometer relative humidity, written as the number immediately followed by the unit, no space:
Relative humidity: 96%
